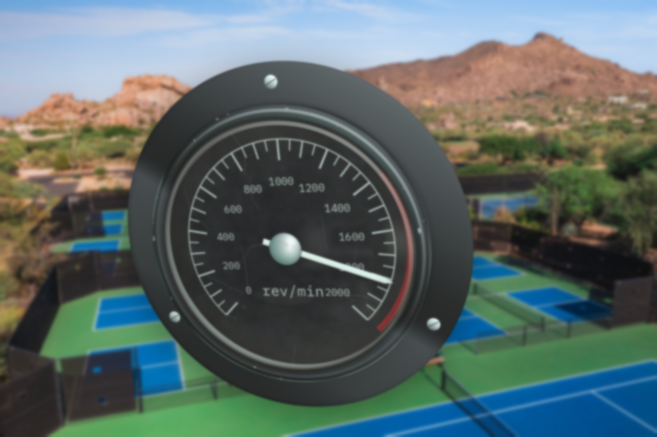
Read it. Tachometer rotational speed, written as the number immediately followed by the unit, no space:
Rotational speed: 1800rpm
